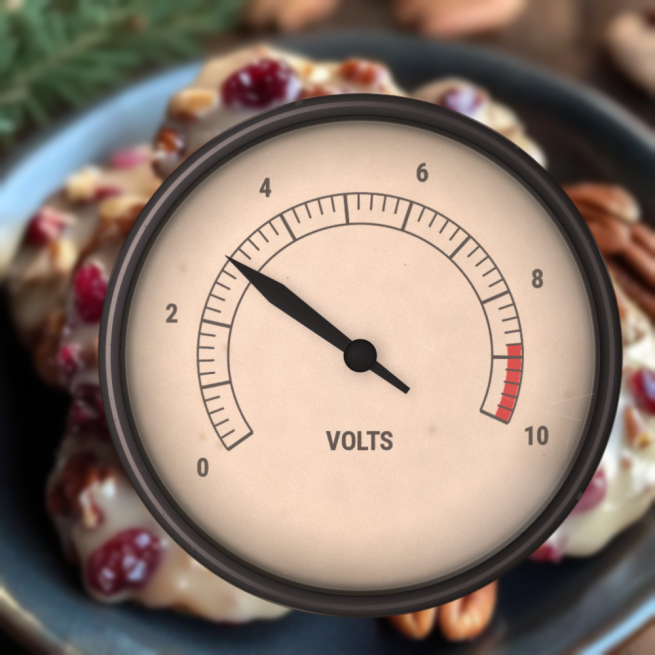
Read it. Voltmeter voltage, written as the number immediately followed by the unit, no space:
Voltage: 3V
